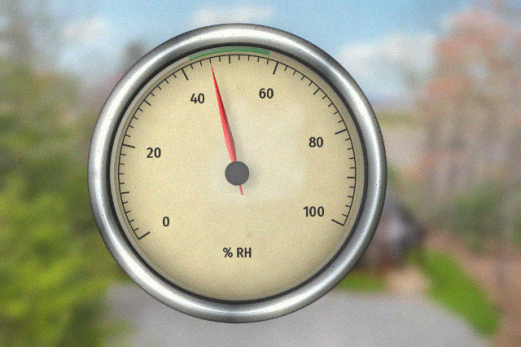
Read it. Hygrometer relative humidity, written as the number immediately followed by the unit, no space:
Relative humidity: 46%
